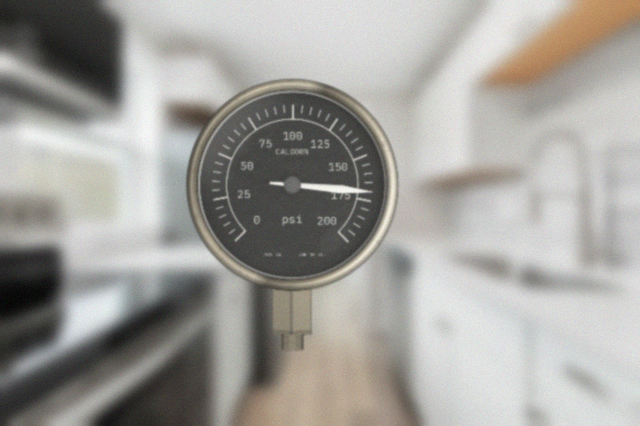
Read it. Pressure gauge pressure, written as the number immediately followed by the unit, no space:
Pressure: 170psi
